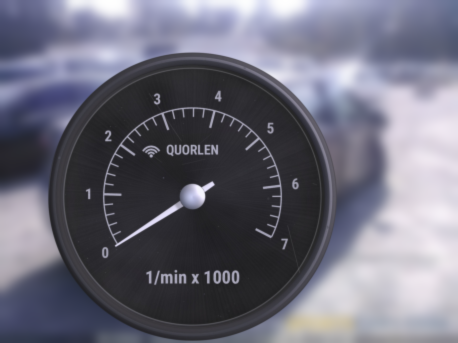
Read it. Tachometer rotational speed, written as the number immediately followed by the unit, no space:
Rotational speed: 0rpm
